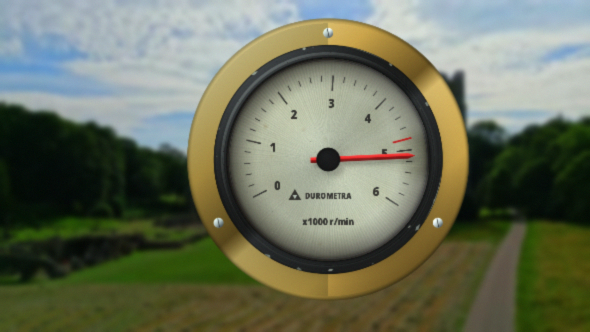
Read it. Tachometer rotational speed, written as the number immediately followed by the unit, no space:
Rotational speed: 5100rpm
